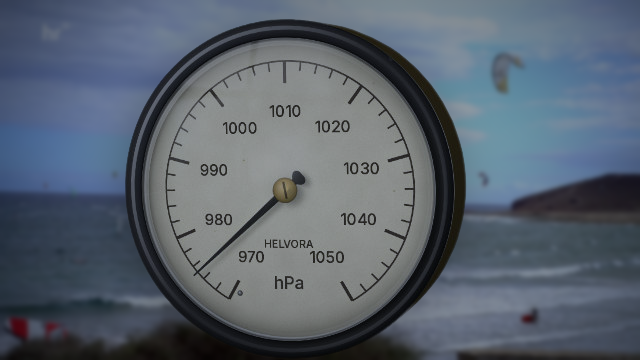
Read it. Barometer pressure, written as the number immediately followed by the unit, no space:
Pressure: 975hPa
